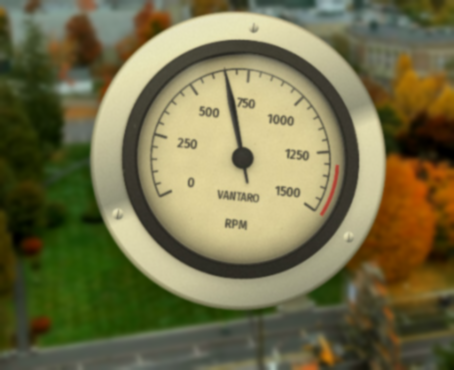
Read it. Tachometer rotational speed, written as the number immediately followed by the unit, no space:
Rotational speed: 650rpm
